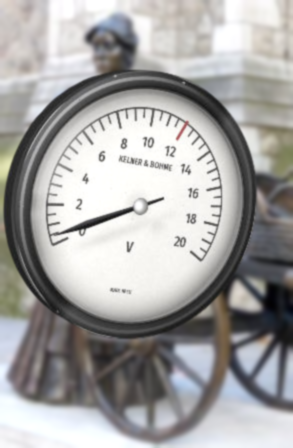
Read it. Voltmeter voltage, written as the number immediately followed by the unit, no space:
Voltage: 0.5V
